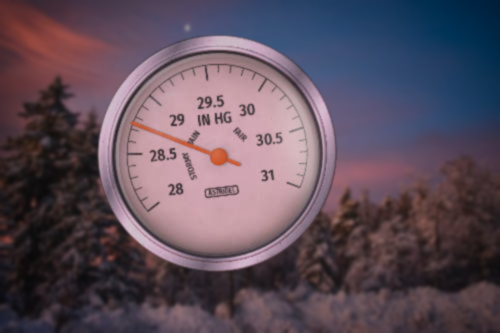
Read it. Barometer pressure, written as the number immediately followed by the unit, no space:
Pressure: 28.75inHg
